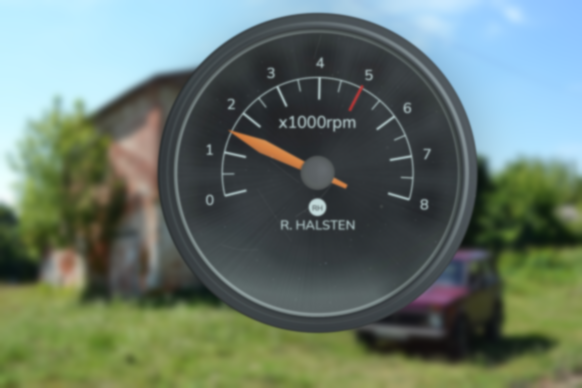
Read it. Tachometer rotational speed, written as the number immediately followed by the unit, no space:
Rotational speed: 1500rpm
